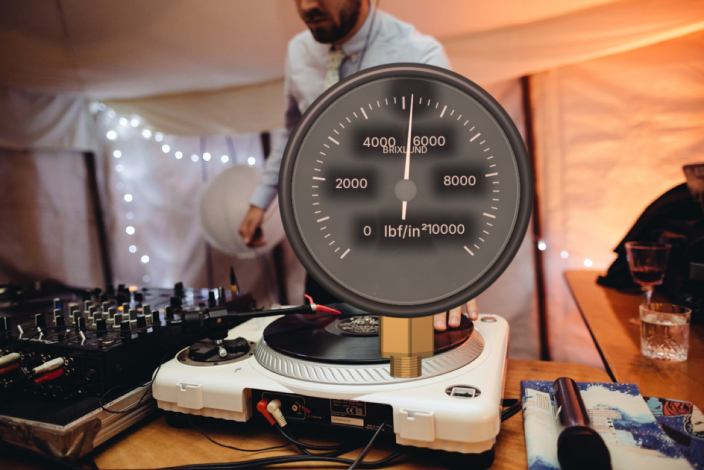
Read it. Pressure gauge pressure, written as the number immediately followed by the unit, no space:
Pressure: 5200psi
